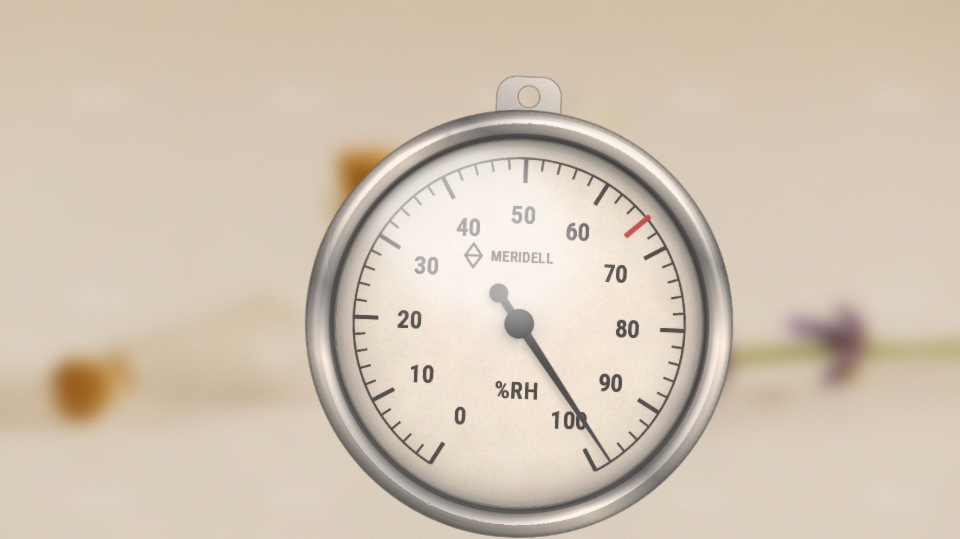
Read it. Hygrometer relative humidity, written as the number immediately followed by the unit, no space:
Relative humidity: 98%
